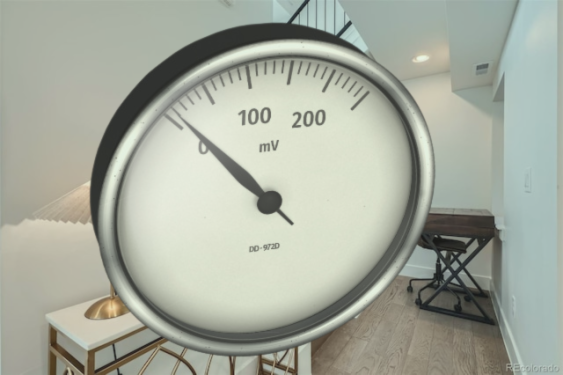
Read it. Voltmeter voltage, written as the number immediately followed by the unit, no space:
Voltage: 10mV
